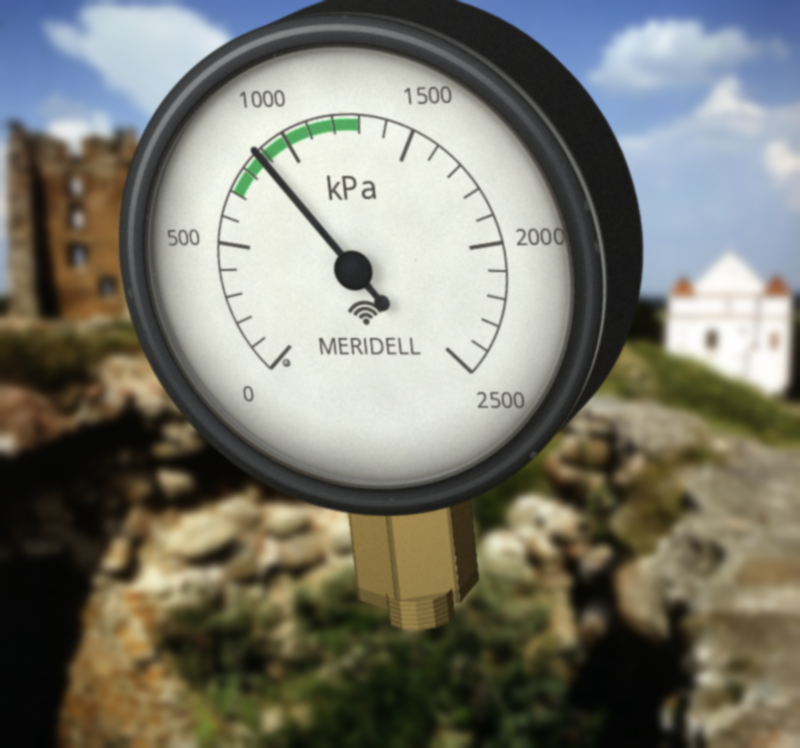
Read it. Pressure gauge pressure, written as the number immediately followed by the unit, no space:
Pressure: 900kPa
